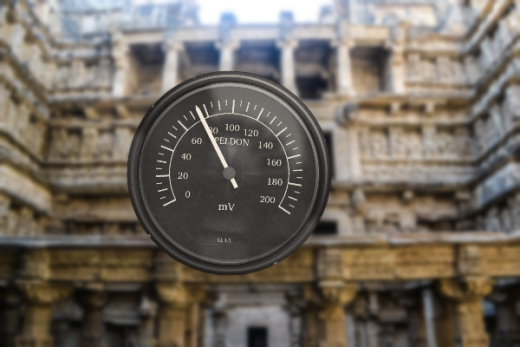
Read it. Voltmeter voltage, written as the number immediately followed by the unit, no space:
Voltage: 75mV
